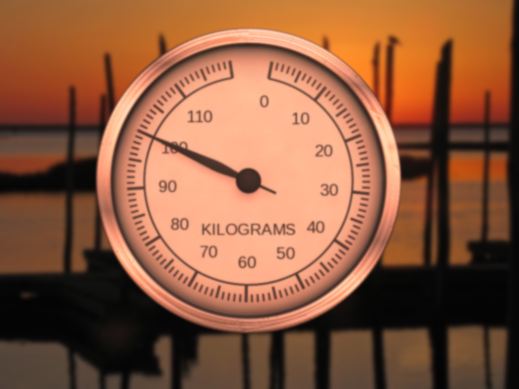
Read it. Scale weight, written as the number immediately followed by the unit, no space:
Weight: 100kg
